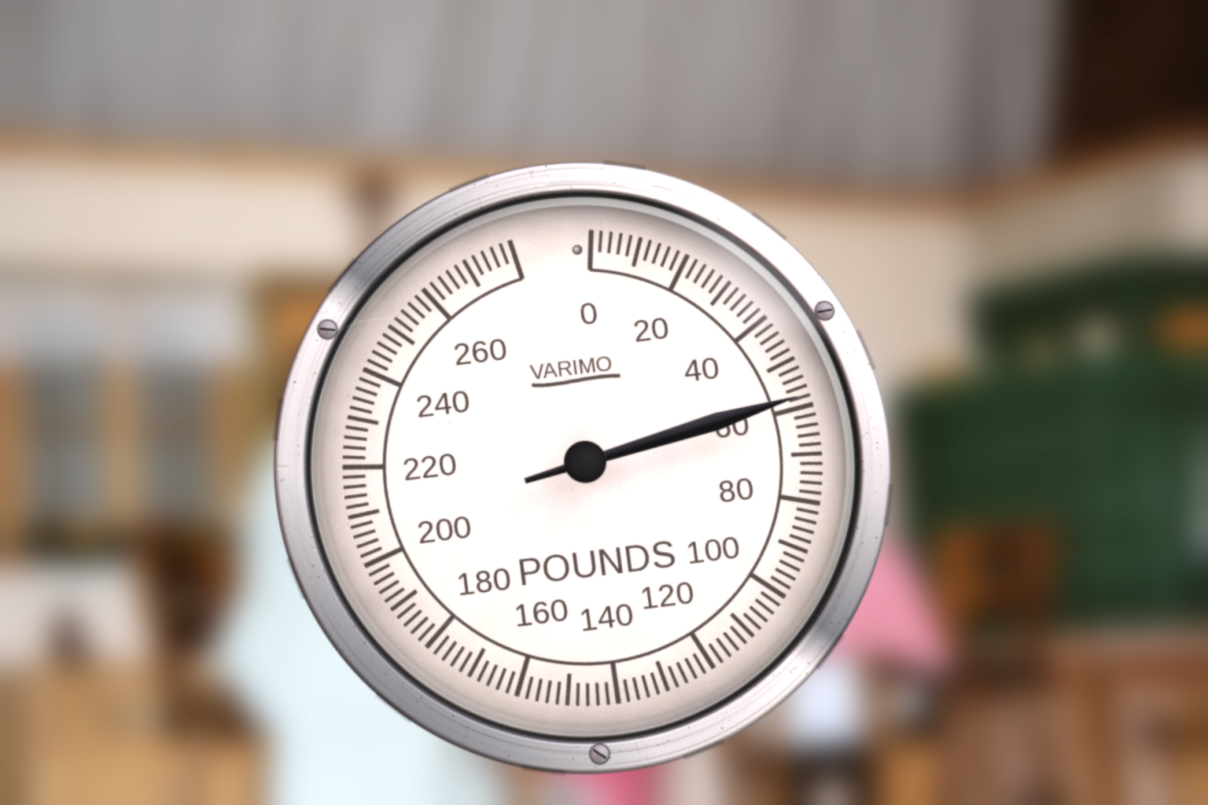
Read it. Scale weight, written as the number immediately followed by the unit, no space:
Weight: 58lb
